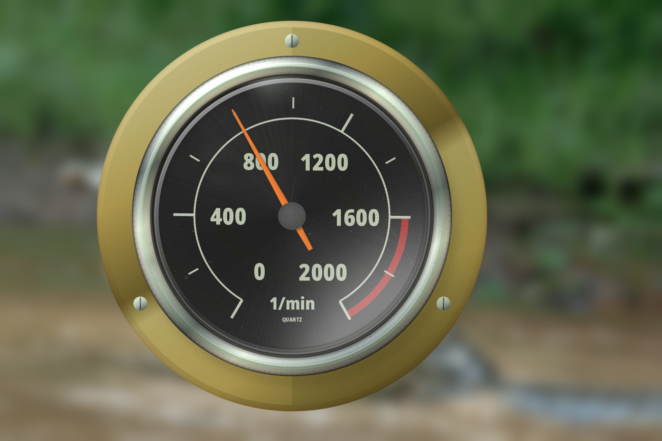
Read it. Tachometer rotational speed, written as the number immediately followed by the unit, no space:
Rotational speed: 800rpm
